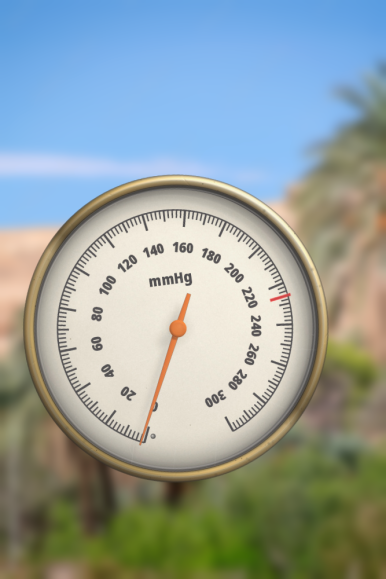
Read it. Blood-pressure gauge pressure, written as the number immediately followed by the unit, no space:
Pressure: 2mmHg
